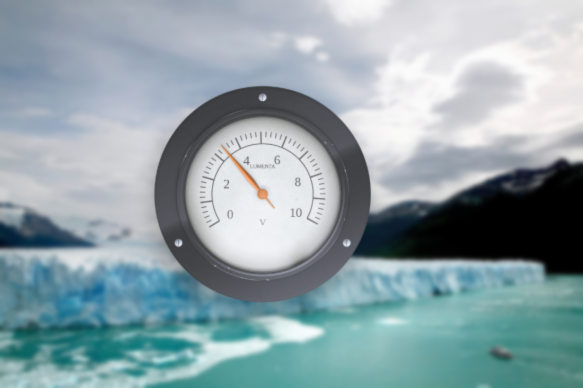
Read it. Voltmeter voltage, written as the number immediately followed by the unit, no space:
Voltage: 3.4V
